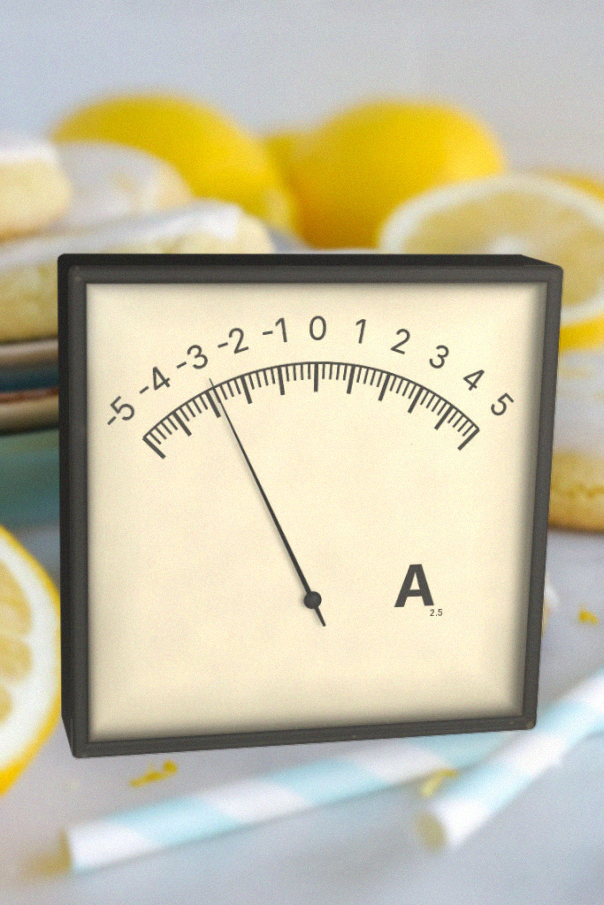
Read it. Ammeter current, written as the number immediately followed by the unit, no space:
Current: -2.8A
